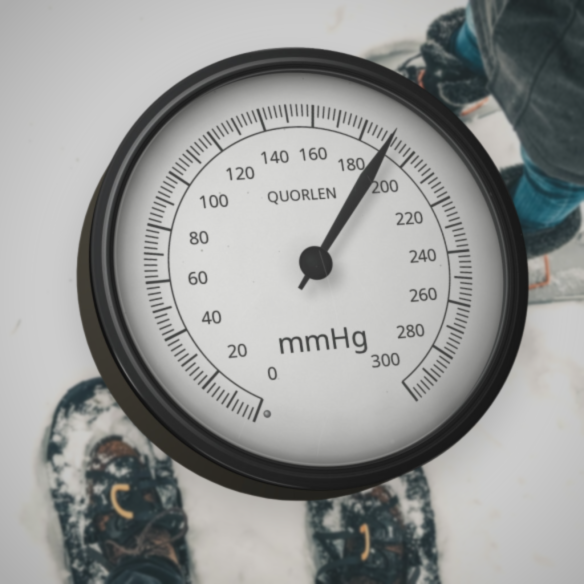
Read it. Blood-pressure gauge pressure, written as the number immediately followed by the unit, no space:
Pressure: 190mmHg
